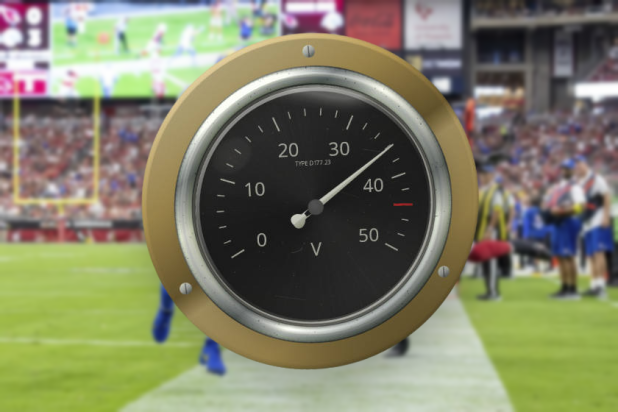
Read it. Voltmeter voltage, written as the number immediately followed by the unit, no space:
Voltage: 36V
